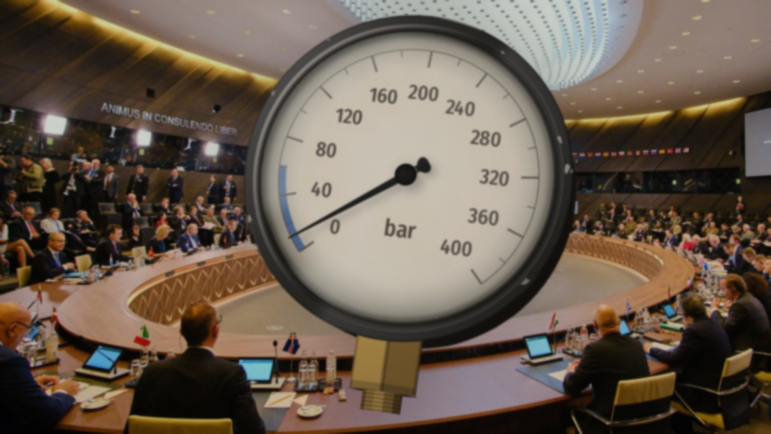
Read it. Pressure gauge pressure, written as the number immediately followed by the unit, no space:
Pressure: 10bar
